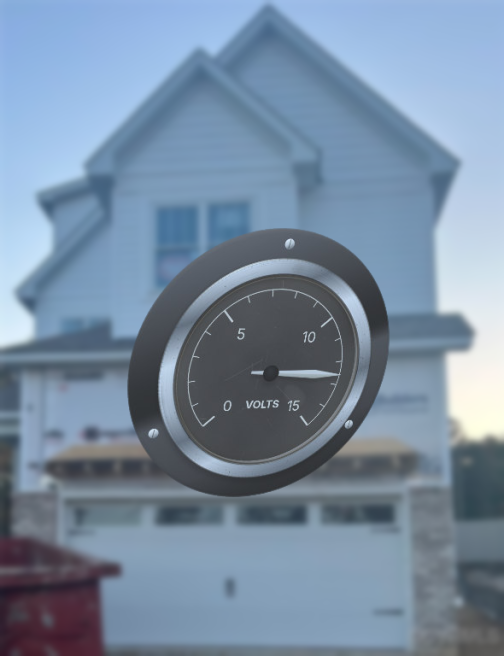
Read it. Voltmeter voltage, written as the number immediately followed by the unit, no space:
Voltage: 12.5V
